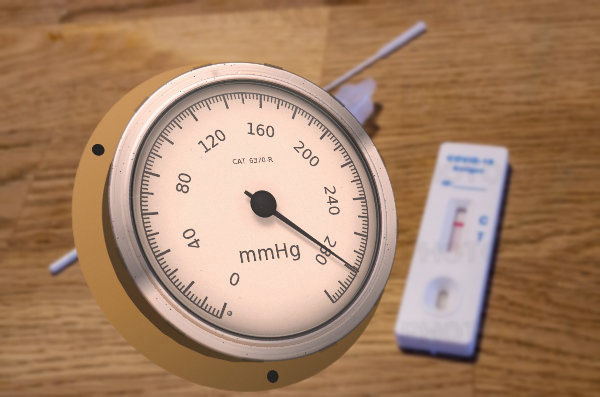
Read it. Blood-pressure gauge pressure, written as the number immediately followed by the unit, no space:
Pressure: 280mmHg
